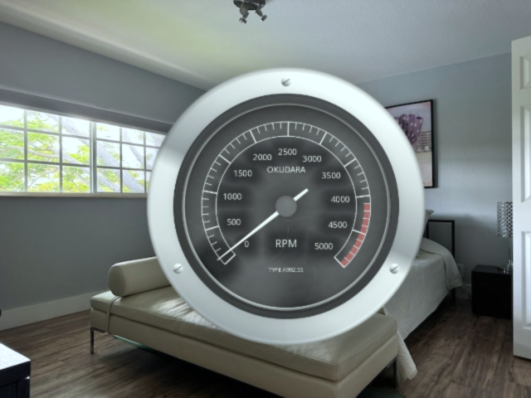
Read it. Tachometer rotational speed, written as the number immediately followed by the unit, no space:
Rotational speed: 100rpm
